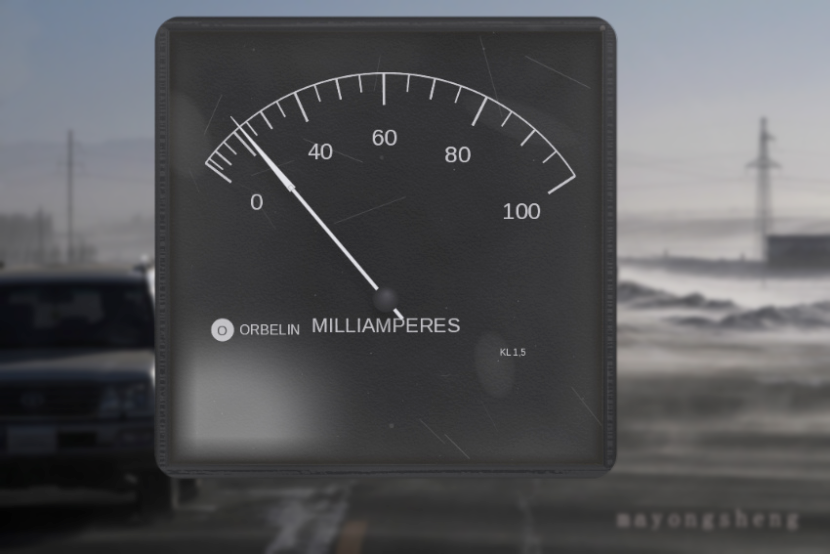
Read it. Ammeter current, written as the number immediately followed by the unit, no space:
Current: 22.5mA
